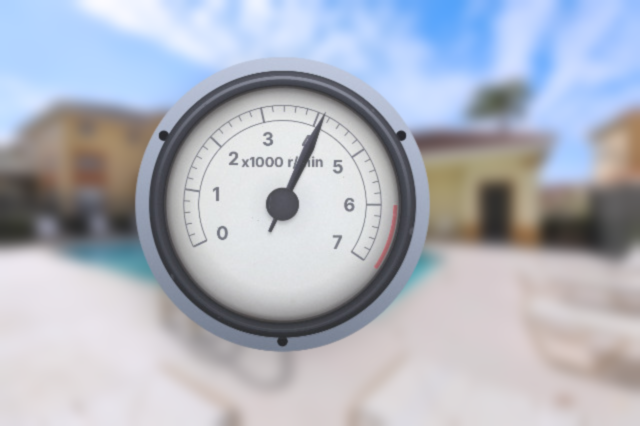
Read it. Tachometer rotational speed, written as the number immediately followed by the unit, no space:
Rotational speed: 4100rpm
